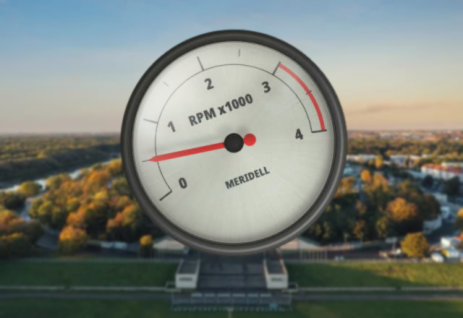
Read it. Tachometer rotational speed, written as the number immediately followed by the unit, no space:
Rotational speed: 500rpm
